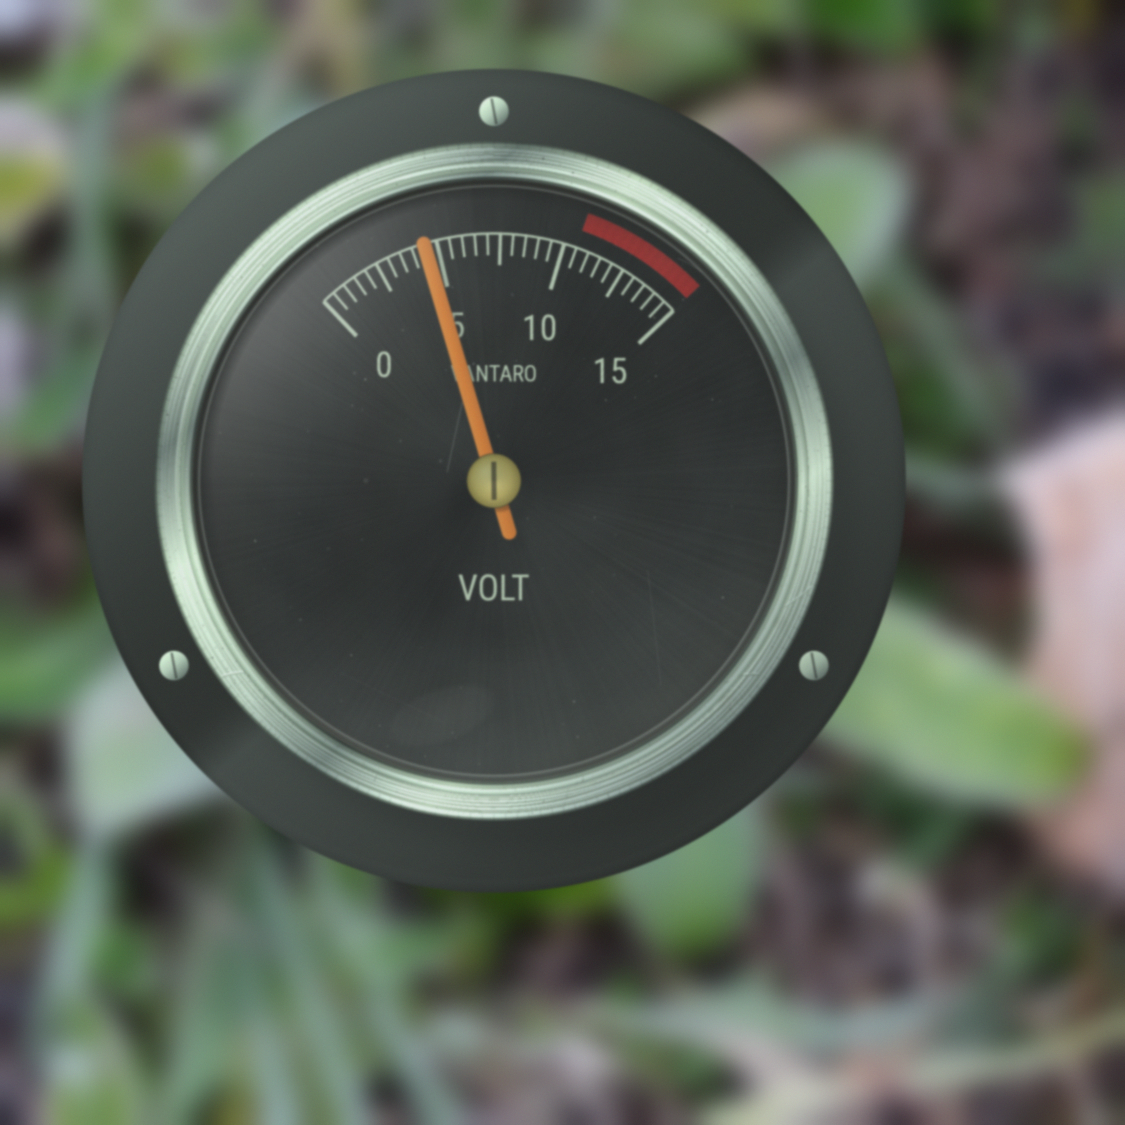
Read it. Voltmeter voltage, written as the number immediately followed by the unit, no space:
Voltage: 4.5V
